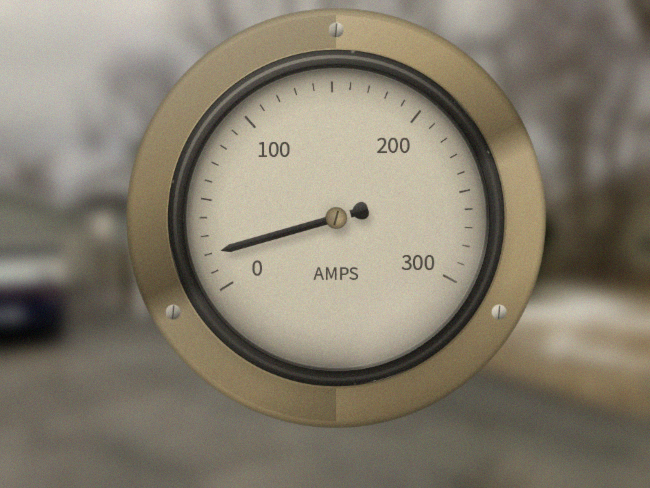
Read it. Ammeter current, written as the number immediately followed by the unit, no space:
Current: 20A
